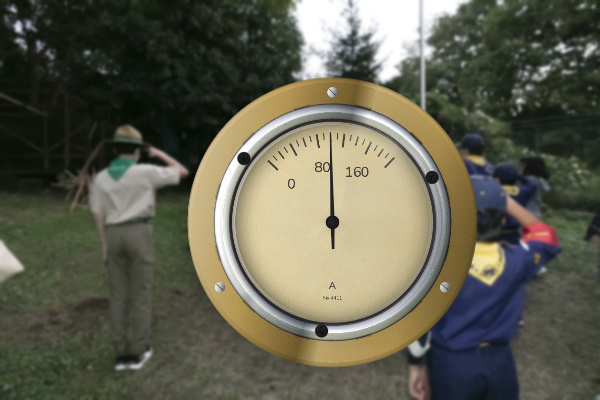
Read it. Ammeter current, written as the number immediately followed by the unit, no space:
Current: 100A
